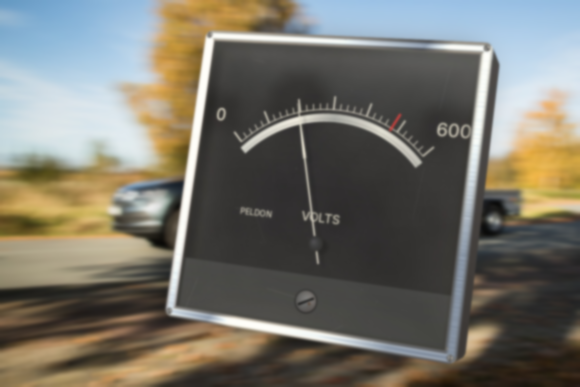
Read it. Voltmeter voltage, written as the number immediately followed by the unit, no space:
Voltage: 200V
